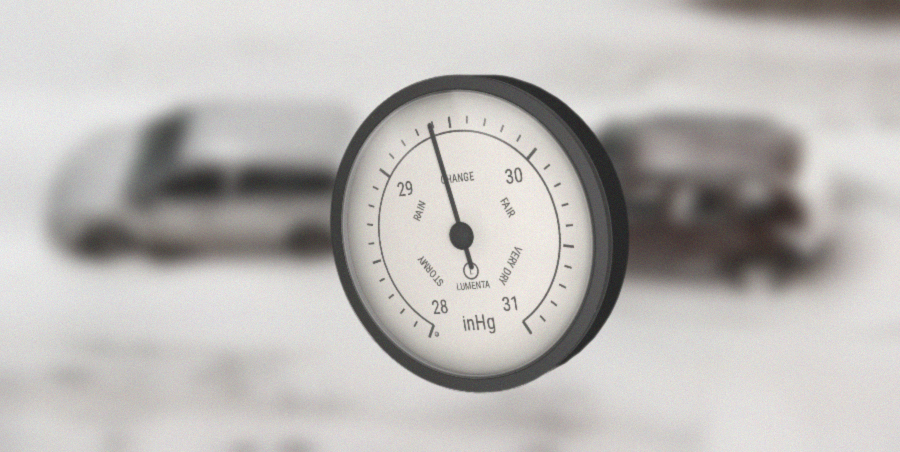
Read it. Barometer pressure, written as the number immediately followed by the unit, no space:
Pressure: 29.4inHg
